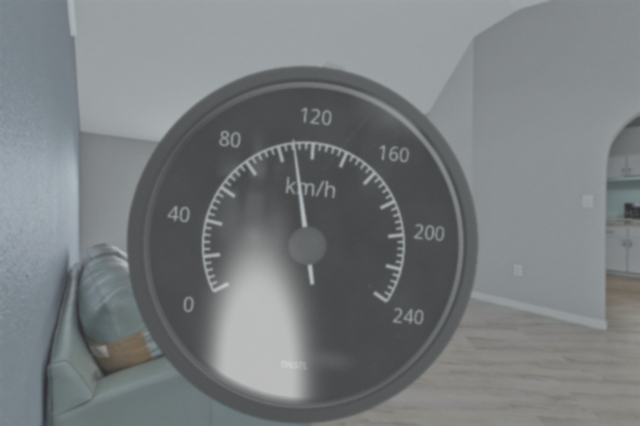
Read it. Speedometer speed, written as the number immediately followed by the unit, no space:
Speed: 108km/h
